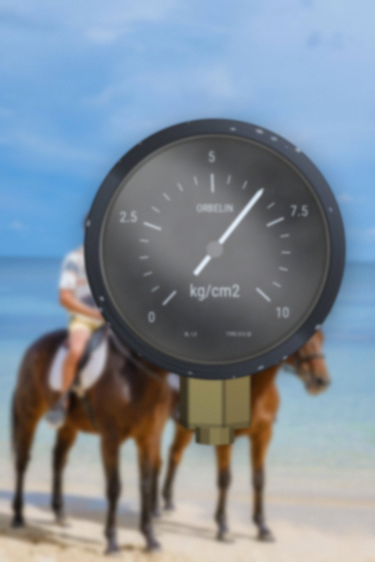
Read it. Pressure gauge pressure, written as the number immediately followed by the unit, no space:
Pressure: 6.5kg/cm²
